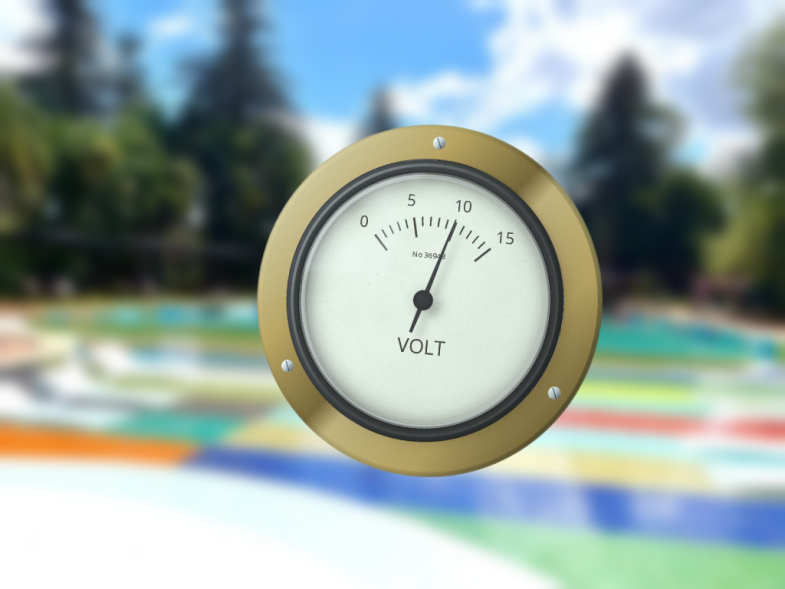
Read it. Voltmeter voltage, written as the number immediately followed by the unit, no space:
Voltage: 10V
